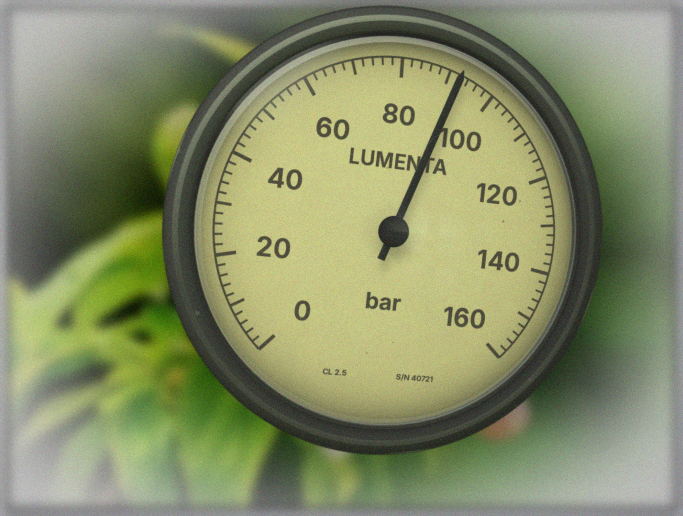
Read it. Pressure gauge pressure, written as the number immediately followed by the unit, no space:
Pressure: 92bar
